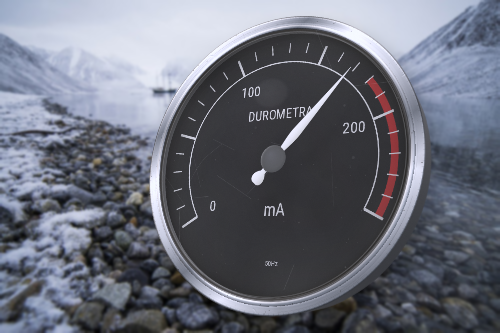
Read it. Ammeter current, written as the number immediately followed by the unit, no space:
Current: 170mA
